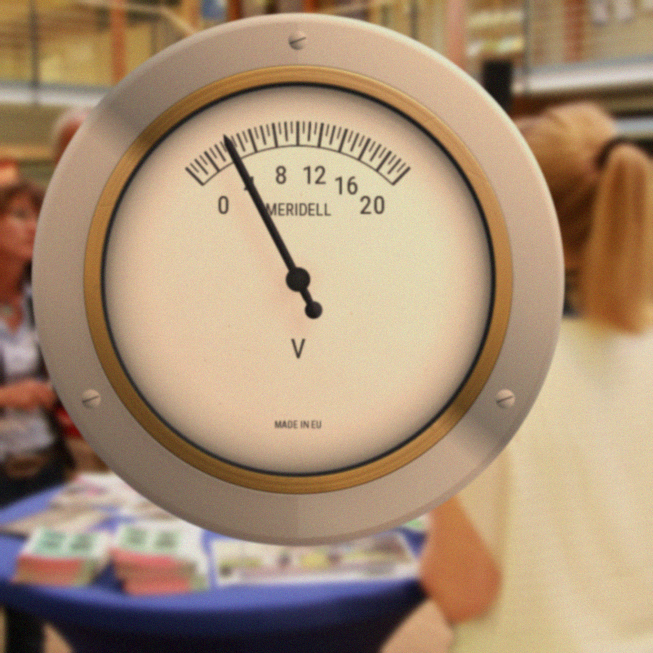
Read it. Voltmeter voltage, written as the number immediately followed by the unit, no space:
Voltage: 4V
